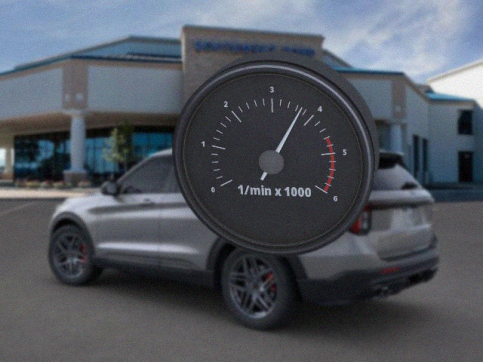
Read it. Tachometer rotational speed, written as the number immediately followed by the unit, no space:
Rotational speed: 3700rpm
